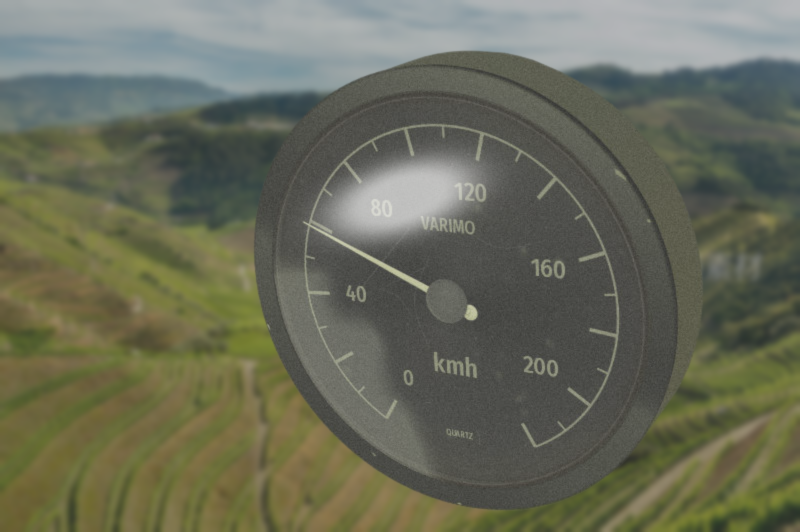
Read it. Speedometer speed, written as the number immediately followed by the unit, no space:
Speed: 60km/h
